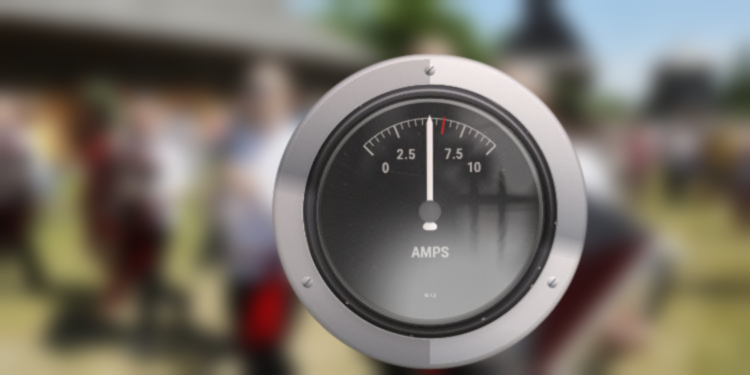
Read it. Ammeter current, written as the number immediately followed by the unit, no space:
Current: 5A
